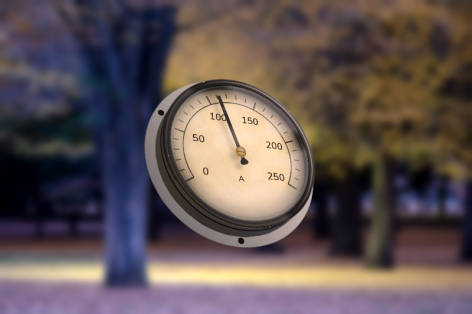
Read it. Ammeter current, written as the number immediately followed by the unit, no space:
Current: 110A
